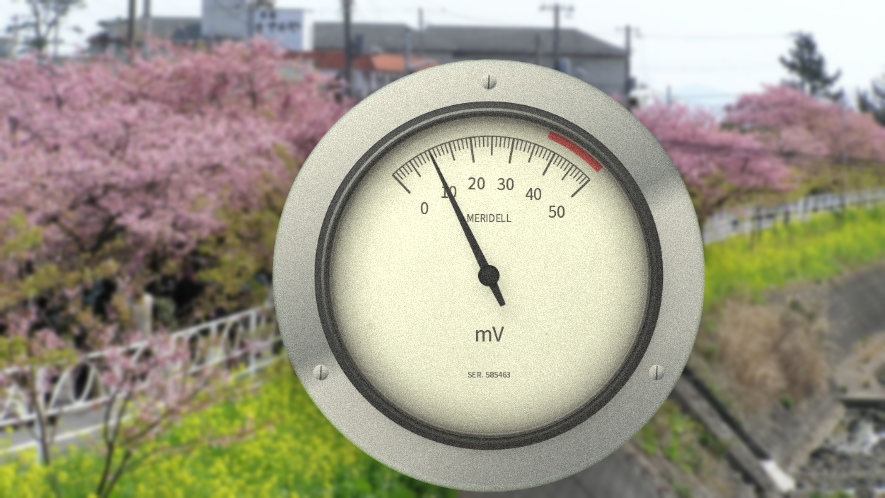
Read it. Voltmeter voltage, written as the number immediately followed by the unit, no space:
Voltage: 10mV
